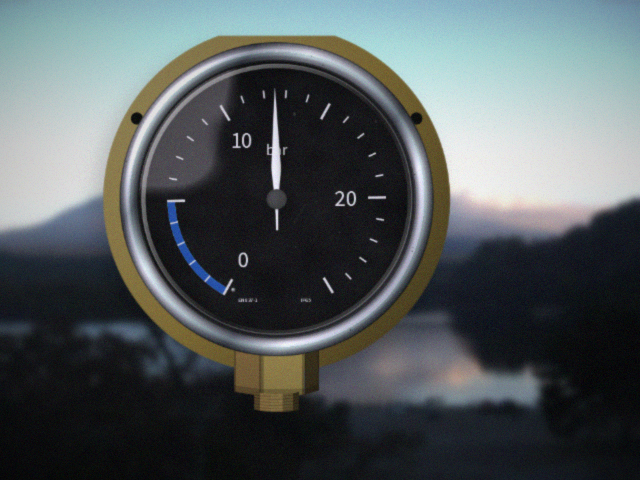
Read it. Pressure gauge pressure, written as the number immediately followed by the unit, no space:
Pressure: 12.5bar
